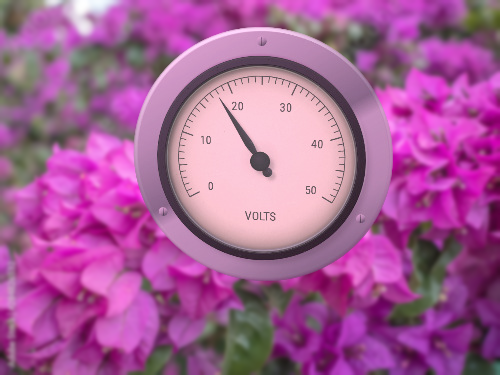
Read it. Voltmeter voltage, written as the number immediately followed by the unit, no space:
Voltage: 18V
